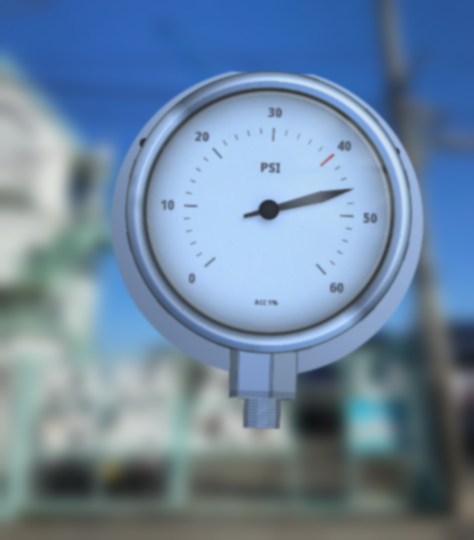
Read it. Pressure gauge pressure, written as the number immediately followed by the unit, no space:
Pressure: 46psi
